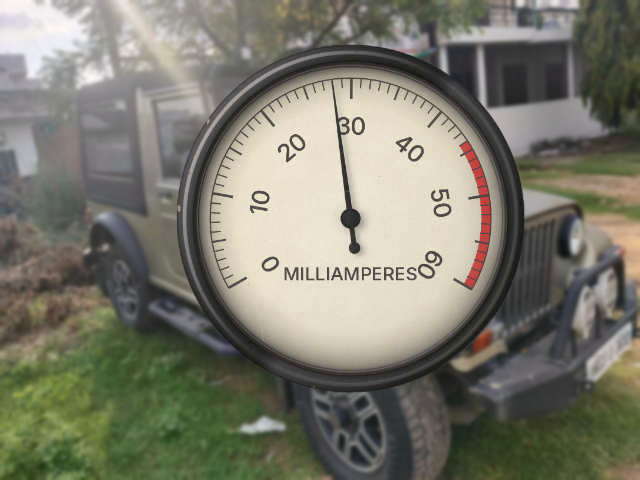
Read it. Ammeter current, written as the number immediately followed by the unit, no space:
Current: 28mA
